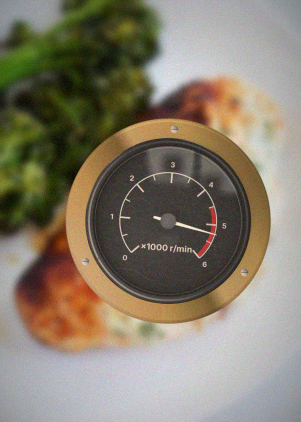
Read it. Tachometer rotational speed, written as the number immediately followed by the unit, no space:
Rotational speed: 5250rpm
